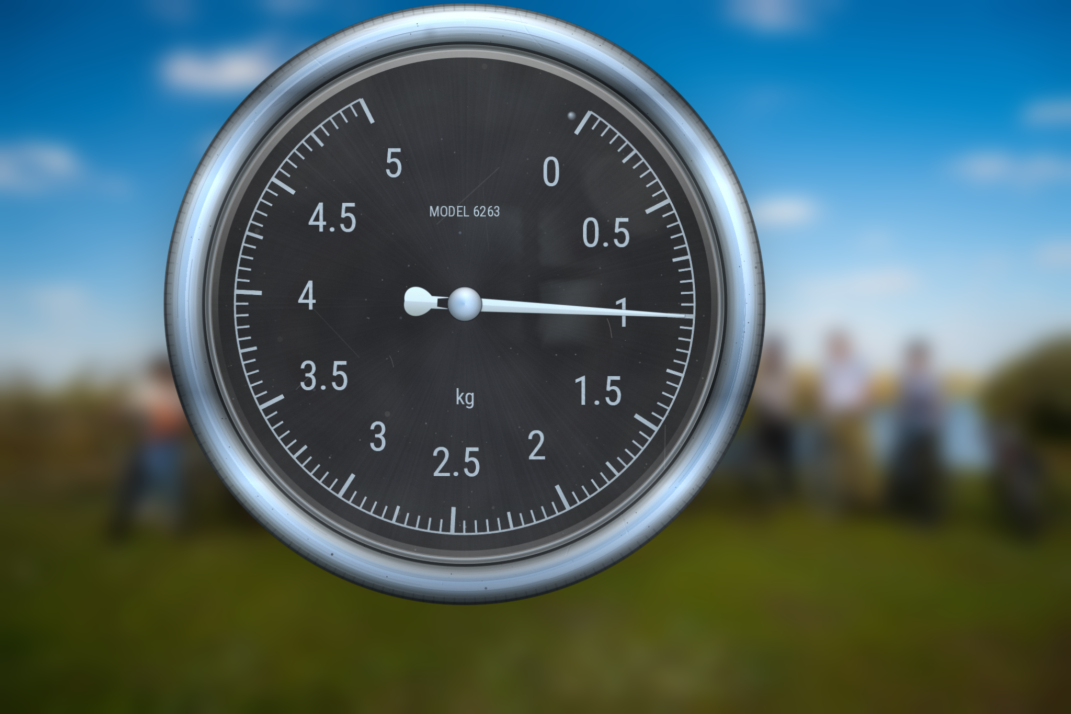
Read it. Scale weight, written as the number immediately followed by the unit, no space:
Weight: 1kg
